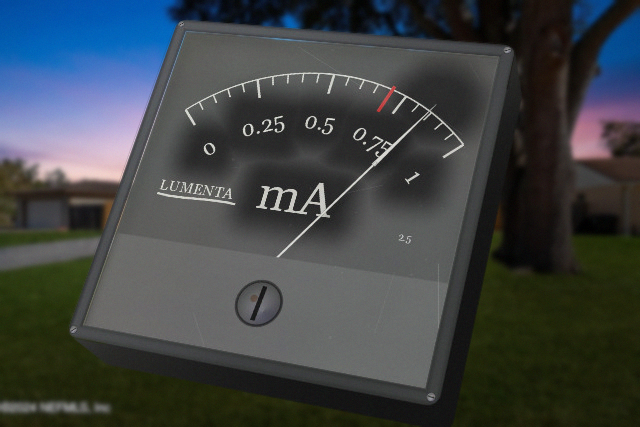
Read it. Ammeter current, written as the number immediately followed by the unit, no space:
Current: 0.85mA
